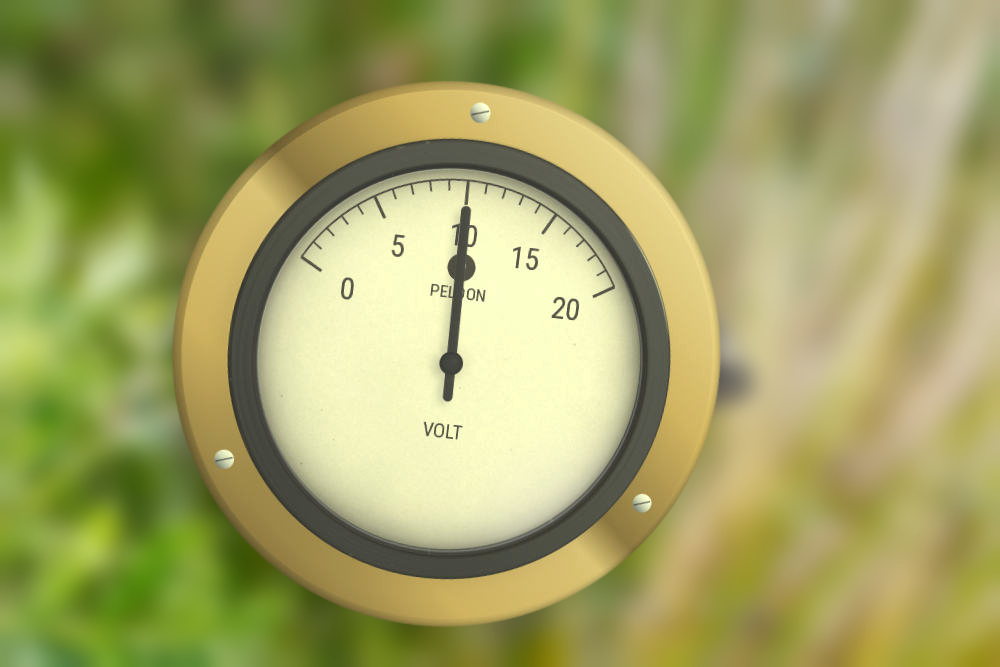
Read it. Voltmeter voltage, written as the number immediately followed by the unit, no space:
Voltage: 10V
